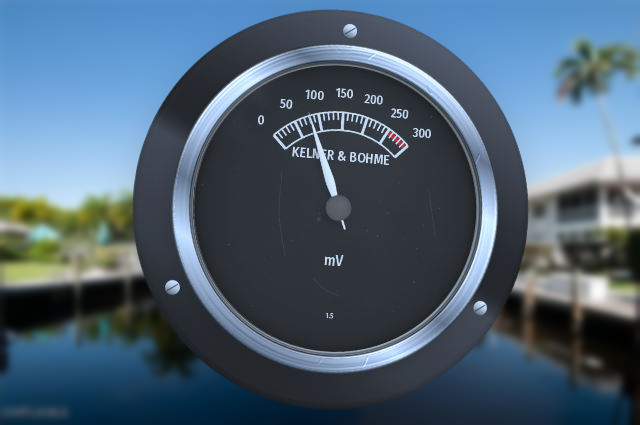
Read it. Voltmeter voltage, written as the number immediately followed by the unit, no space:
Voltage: 80mV
